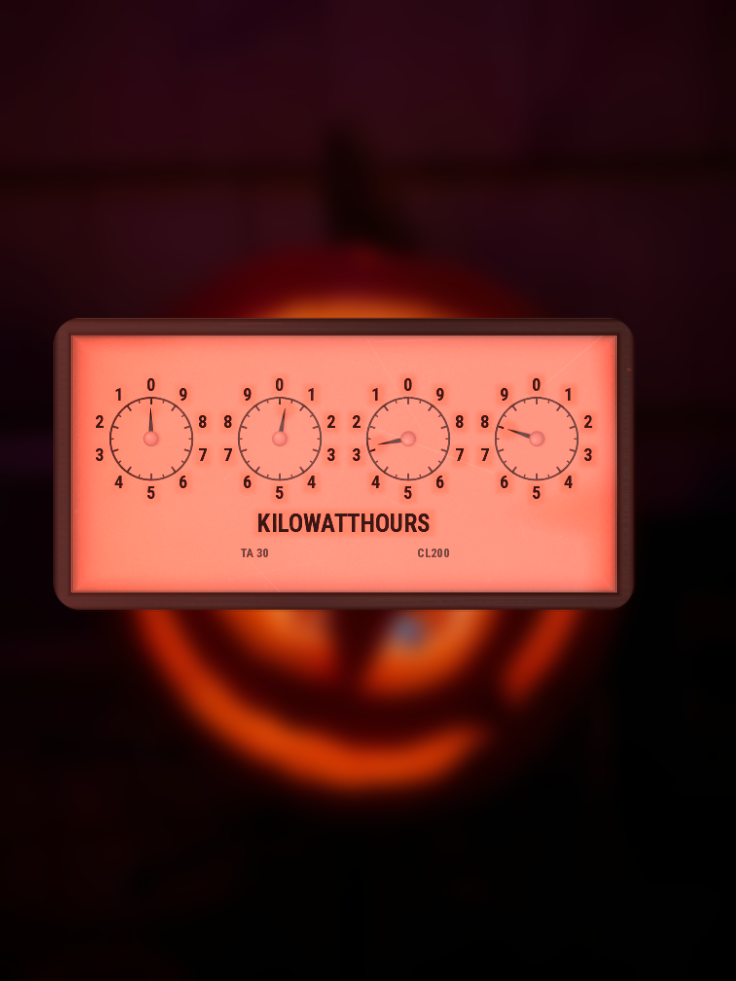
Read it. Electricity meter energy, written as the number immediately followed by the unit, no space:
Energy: 28kWh
